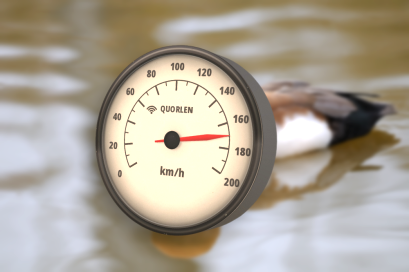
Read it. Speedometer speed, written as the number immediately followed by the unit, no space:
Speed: 170km/h
